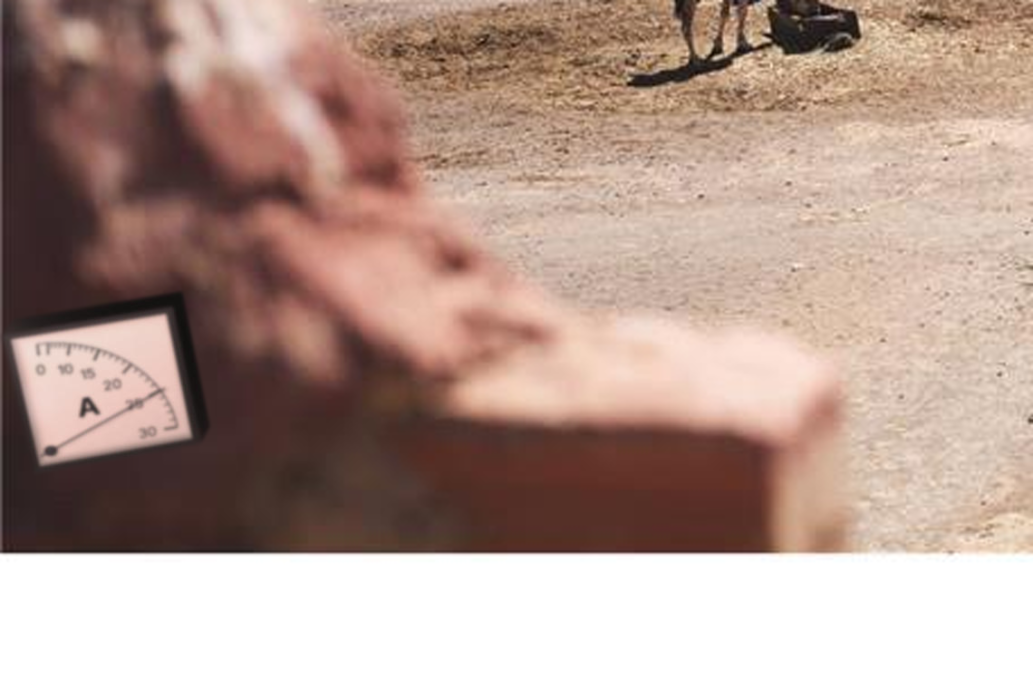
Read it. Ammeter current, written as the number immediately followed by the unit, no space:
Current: 25A
